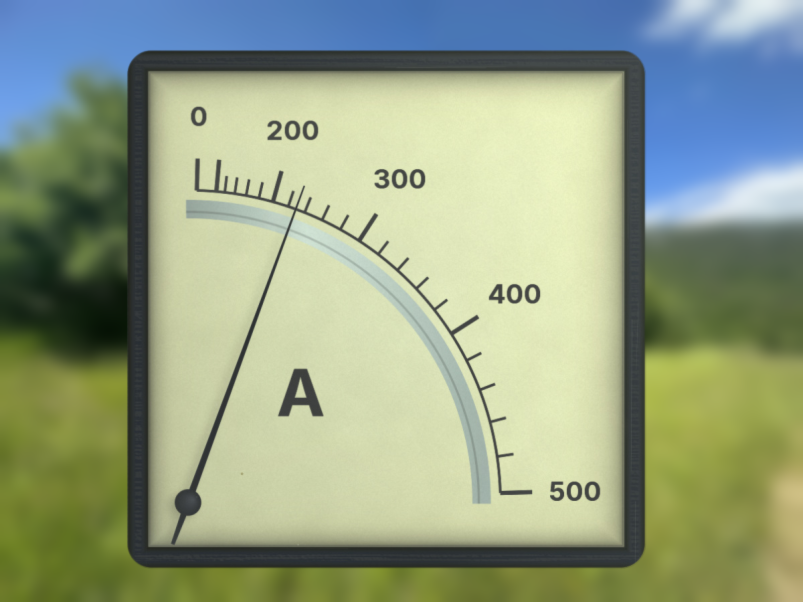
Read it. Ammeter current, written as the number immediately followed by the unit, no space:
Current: 230A
